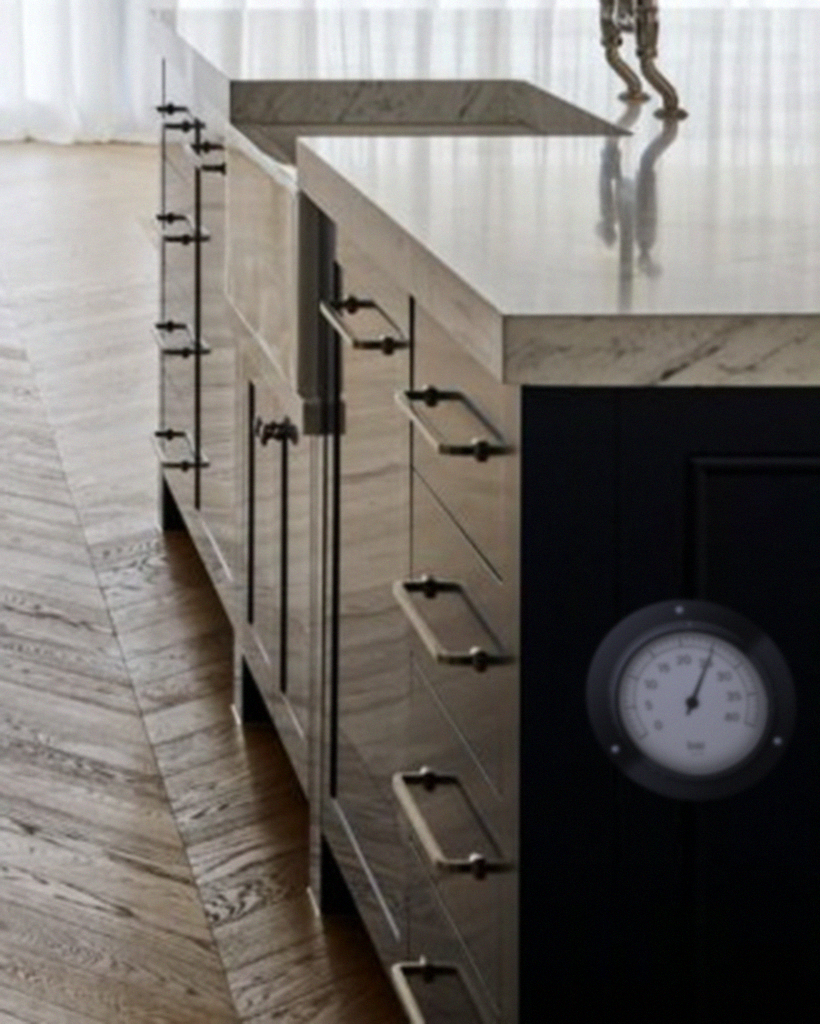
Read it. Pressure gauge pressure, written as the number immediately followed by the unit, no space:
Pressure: 25bar
